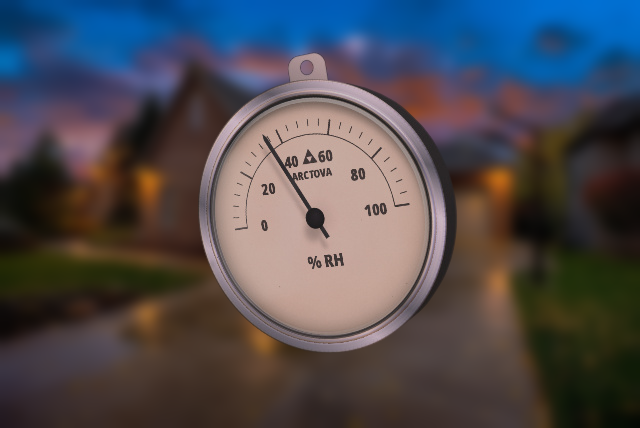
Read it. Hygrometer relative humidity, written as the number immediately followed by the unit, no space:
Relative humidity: 36%
